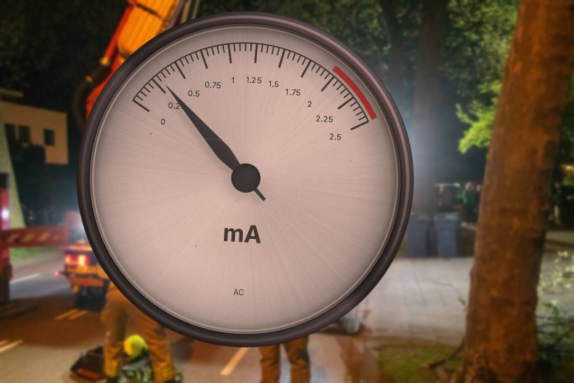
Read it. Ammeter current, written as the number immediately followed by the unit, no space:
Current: 0.3mA
